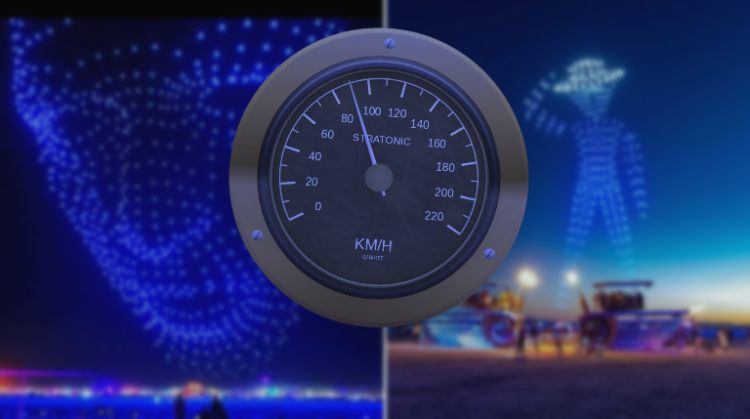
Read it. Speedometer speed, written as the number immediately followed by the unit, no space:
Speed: 90km/h
